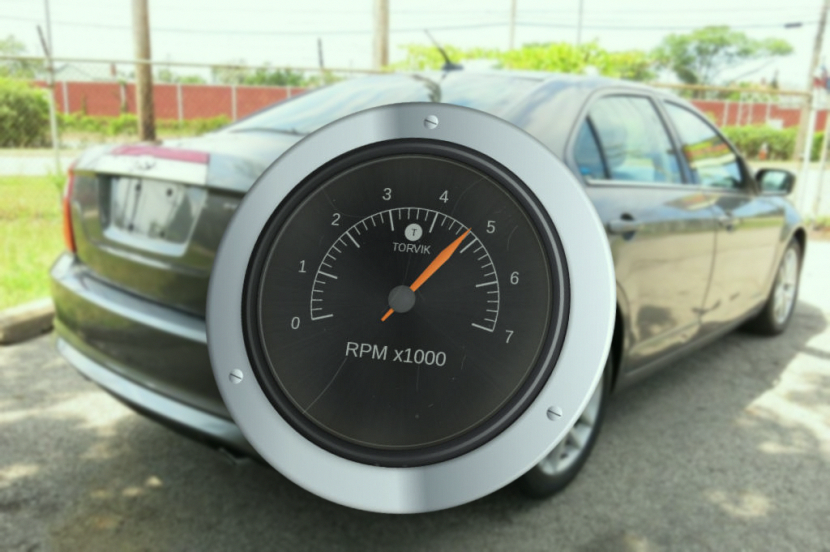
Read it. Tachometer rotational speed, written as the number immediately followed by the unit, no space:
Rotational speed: 4800rpm
